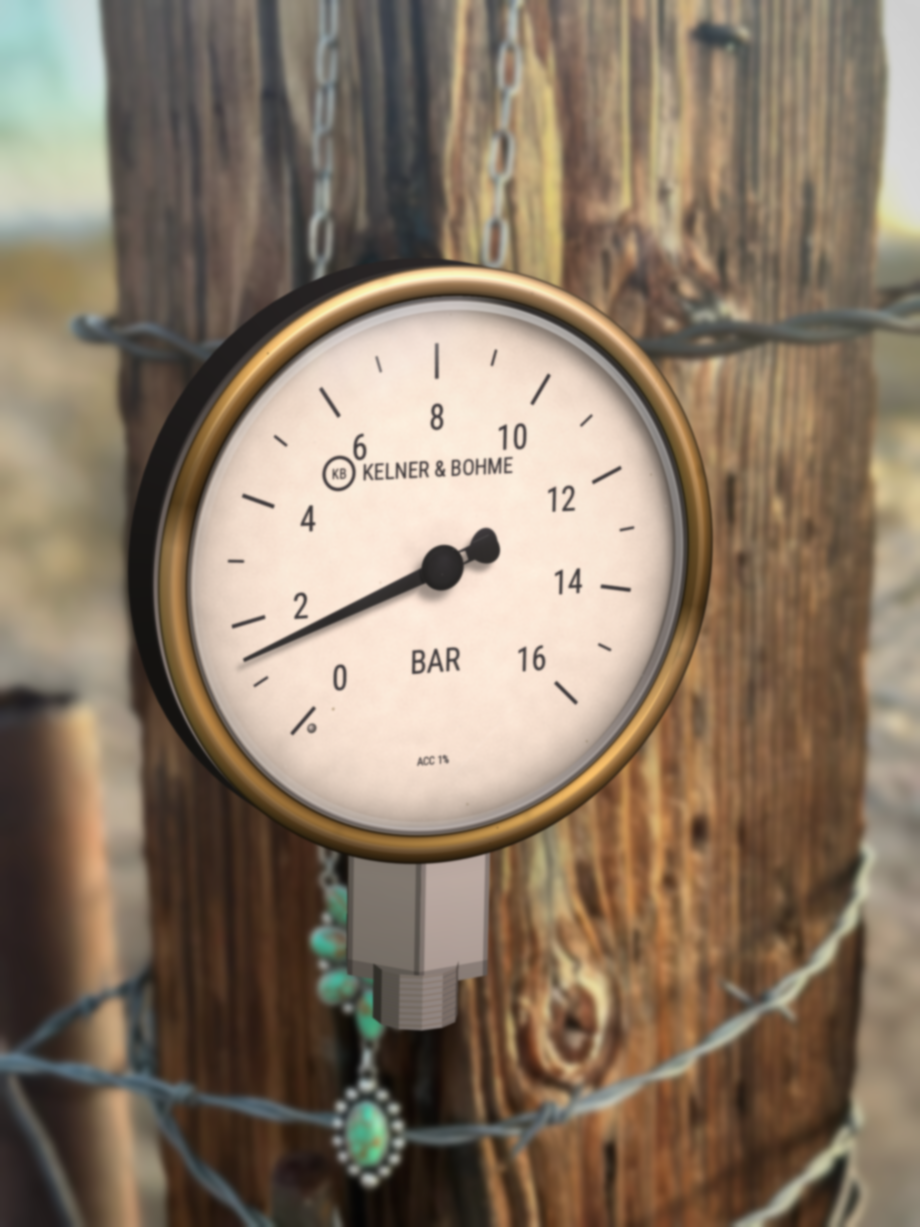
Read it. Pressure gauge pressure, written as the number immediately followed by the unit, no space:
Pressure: 1.5bar
